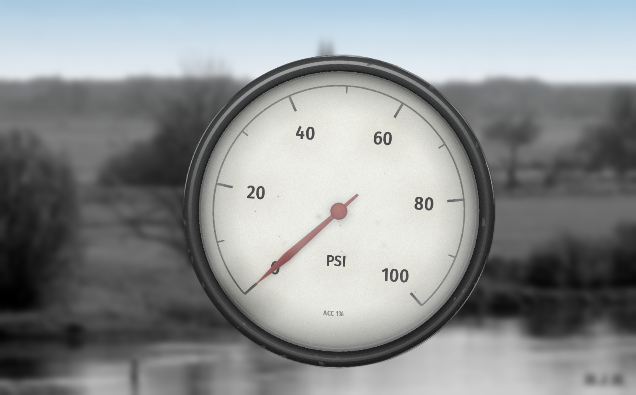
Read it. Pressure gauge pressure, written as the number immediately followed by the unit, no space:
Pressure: 0psi
